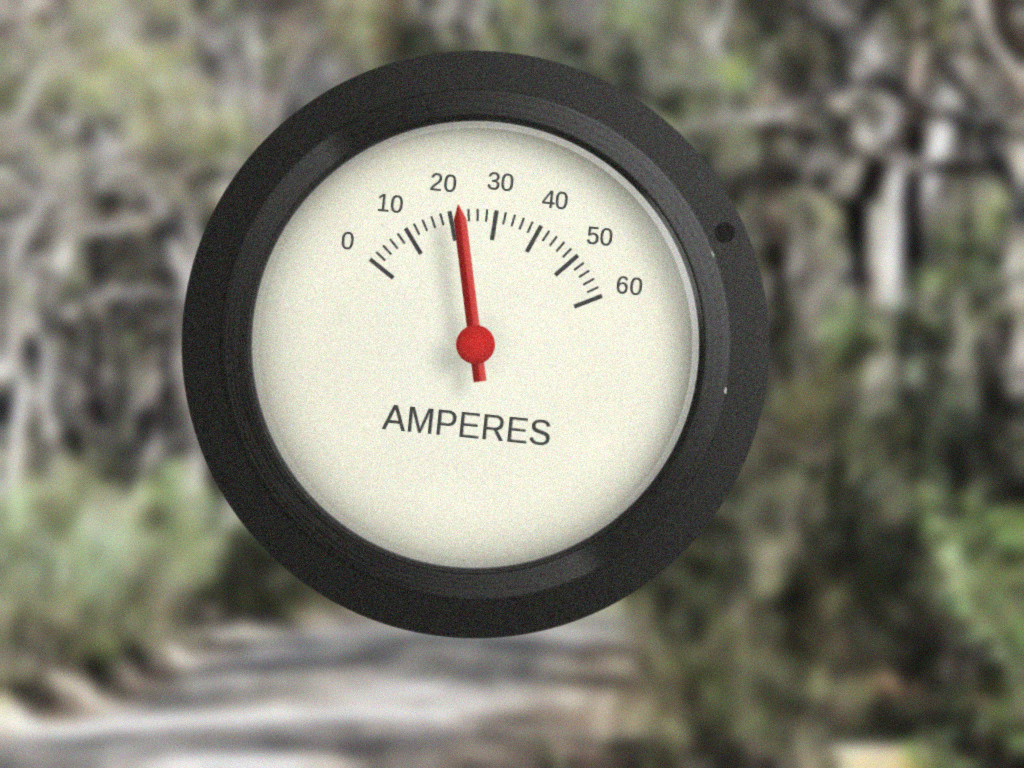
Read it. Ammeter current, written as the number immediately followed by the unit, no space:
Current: 22A
